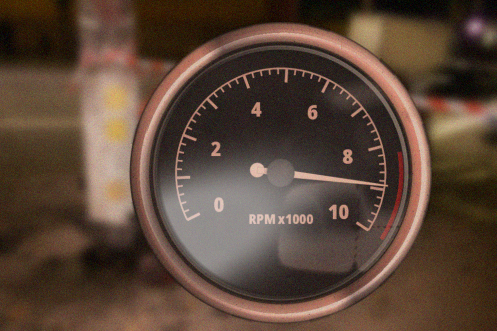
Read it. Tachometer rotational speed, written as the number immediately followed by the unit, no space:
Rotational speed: 8900rpm
